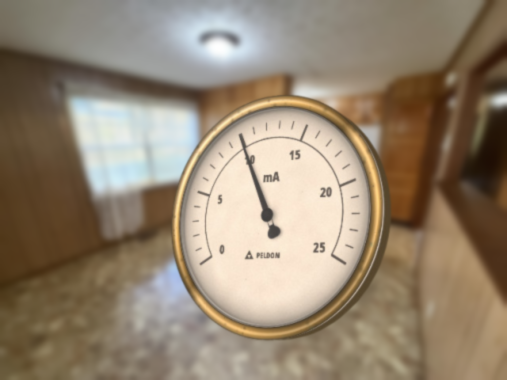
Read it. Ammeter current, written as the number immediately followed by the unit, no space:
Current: 10mA
